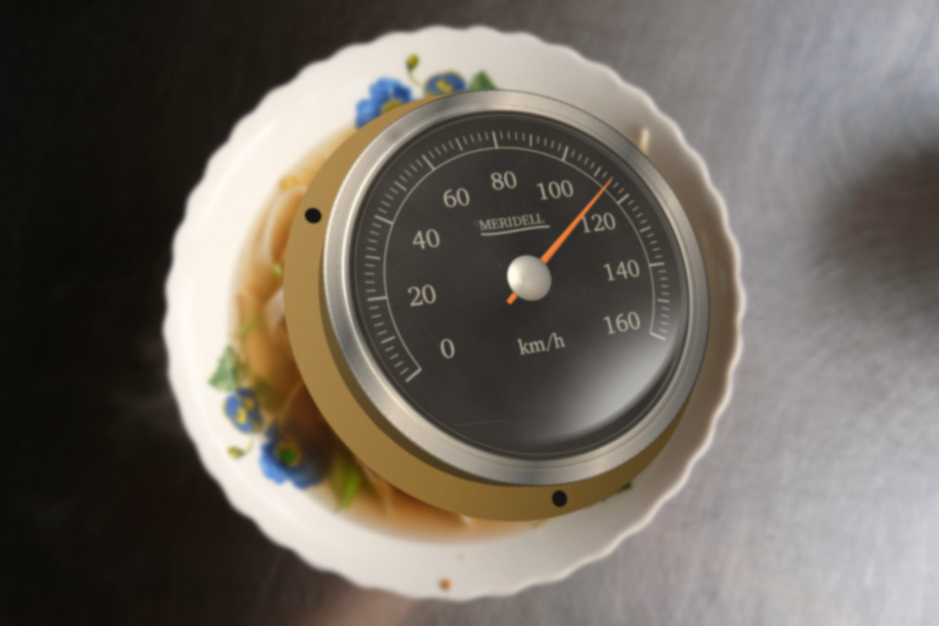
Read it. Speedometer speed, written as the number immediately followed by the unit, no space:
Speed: 114km/h
